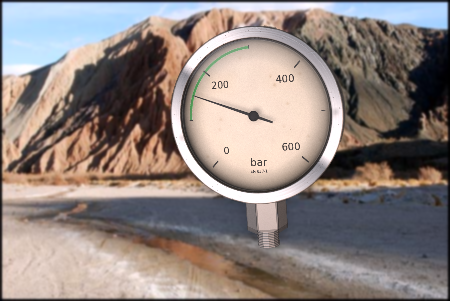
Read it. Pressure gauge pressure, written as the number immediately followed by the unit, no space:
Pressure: 150bar
